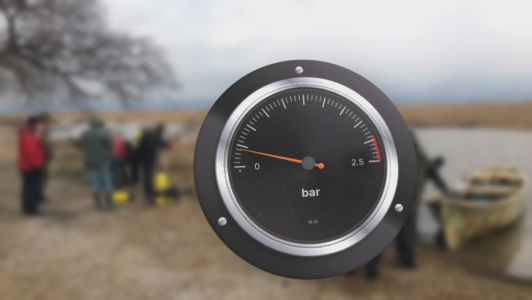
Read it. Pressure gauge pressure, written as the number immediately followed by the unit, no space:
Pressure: 0.2bar
